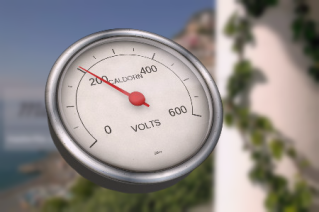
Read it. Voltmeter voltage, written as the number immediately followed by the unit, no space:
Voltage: 200V
